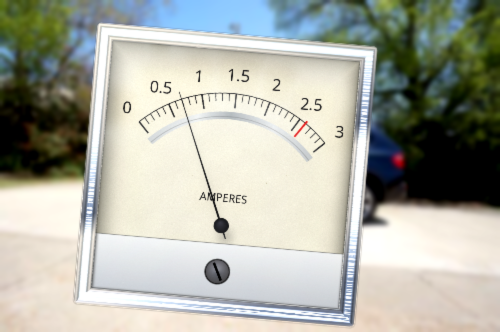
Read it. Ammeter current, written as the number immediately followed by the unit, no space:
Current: 0.7A
